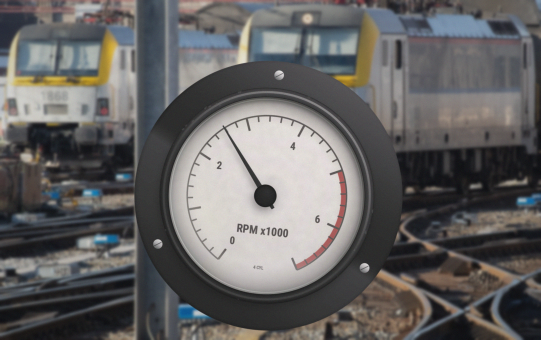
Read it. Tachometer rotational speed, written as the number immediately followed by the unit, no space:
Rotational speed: 2600rpm
